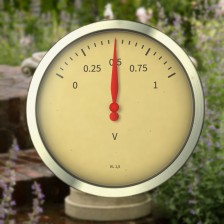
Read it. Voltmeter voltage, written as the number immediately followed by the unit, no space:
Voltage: 0.5V
